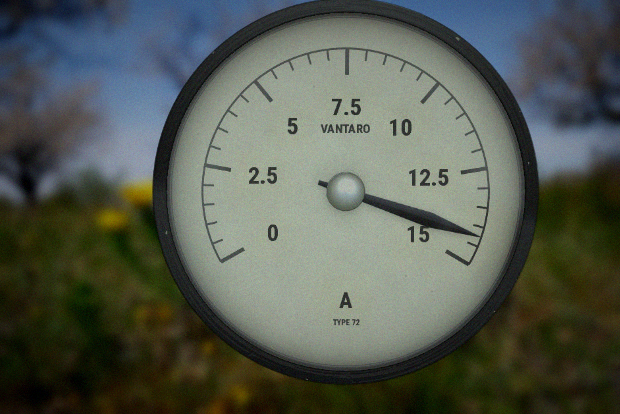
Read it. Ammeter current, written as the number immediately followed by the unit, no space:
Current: 14.25A
